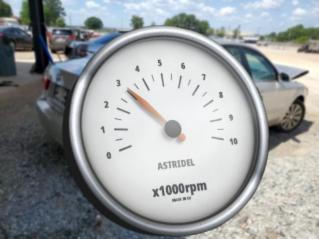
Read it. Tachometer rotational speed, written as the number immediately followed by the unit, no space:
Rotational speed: 3000rpm
